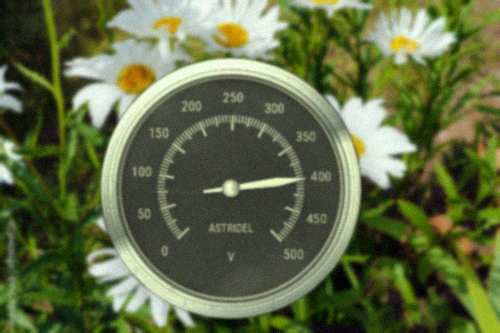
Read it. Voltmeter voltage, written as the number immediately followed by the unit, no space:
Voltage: 400V
